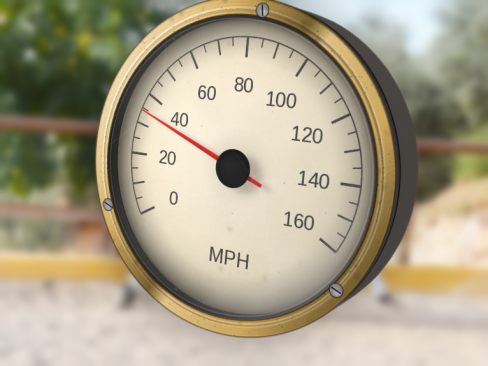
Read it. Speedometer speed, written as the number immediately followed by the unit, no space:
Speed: 35mph
